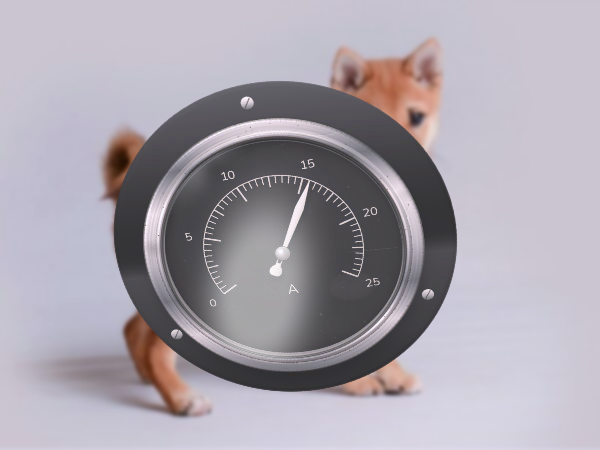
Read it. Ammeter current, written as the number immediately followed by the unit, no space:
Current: 15.5A
